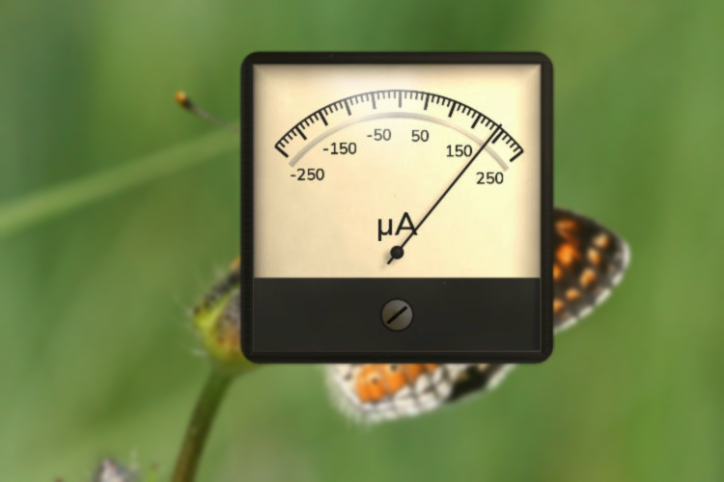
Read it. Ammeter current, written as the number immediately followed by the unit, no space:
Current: 190µA
